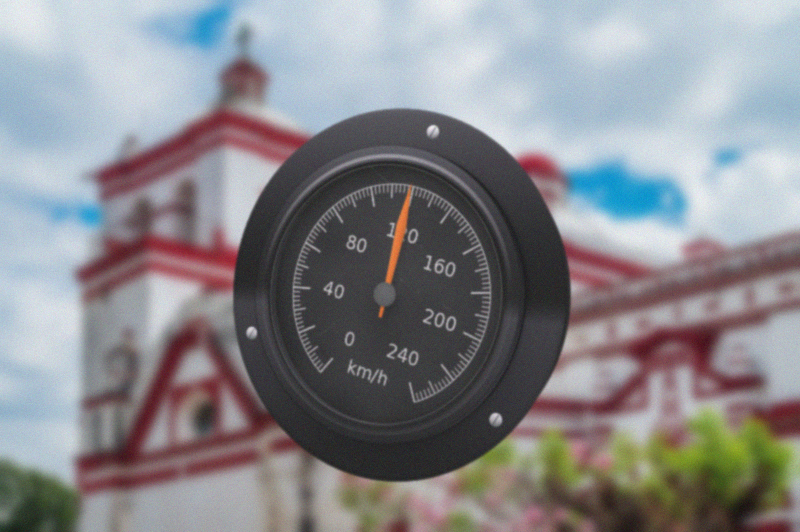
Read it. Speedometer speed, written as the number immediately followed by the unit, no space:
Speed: 120km/h
